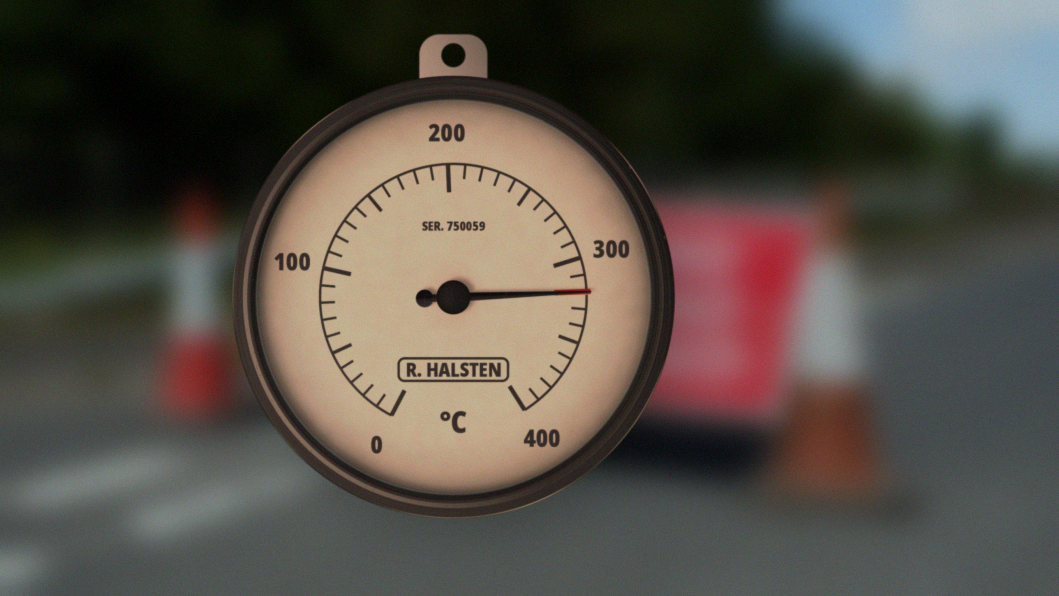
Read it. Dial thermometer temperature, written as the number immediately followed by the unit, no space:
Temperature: 320°C
